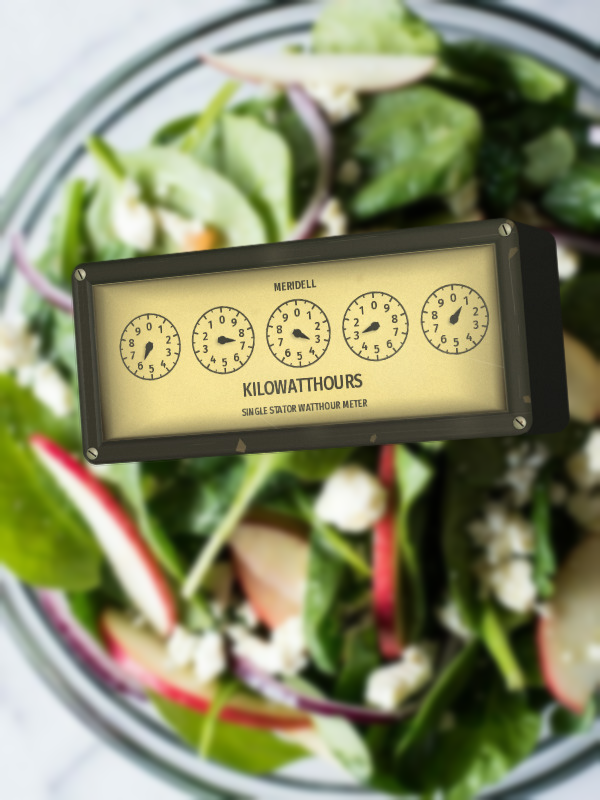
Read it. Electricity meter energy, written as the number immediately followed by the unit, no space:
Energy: 57331kWh
